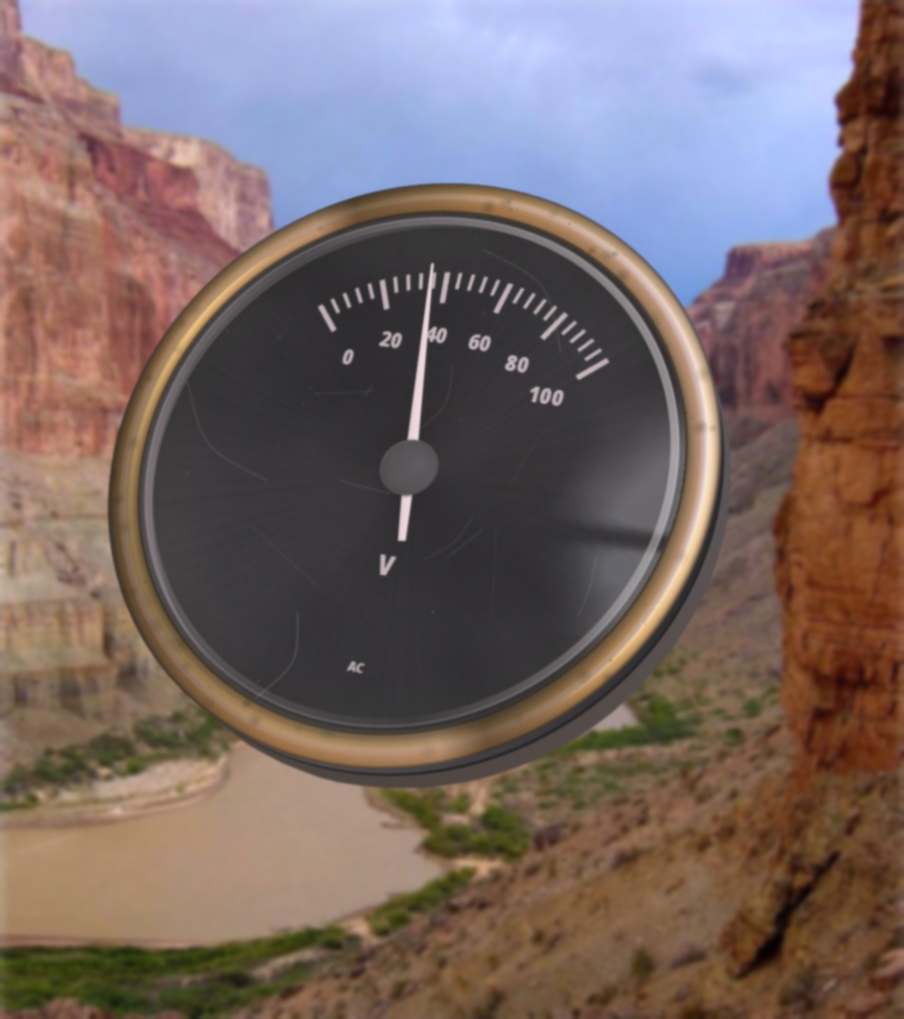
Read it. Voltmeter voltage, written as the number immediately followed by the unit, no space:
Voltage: 36V
